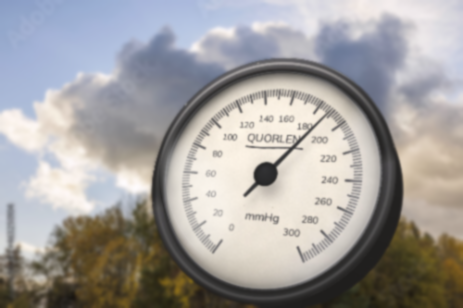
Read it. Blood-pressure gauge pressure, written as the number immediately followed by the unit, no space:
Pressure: 190mmHg
